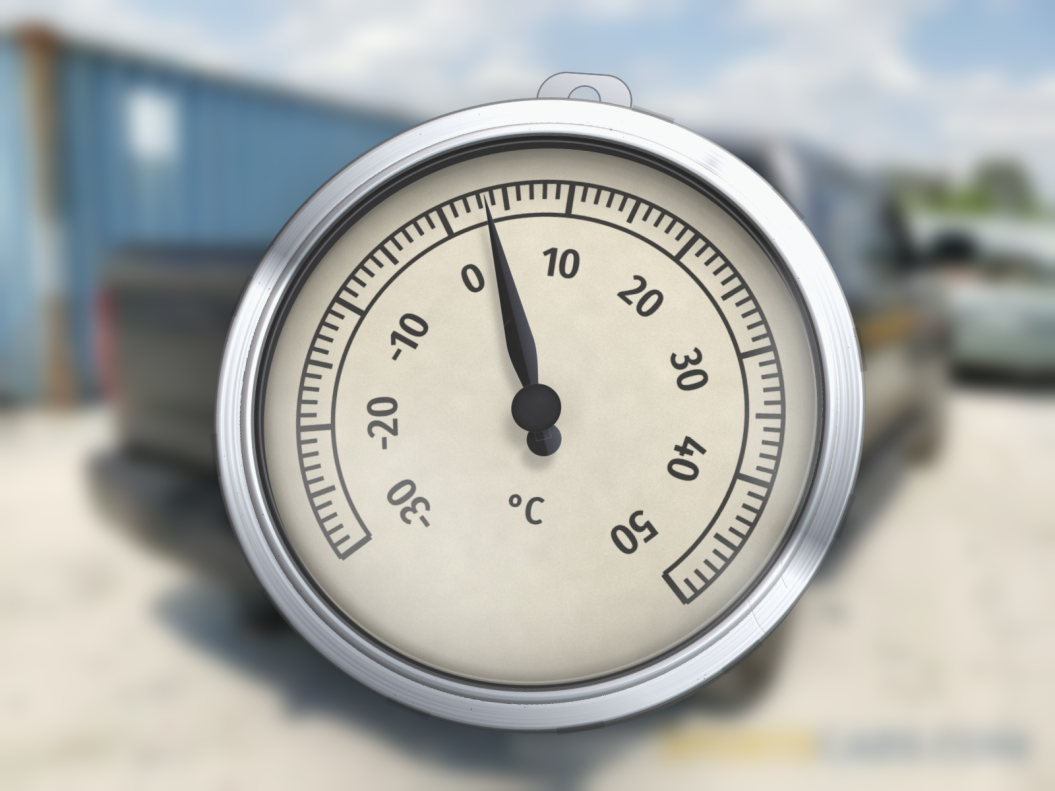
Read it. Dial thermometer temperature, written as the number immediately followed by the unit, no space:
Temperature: 3.5°C
